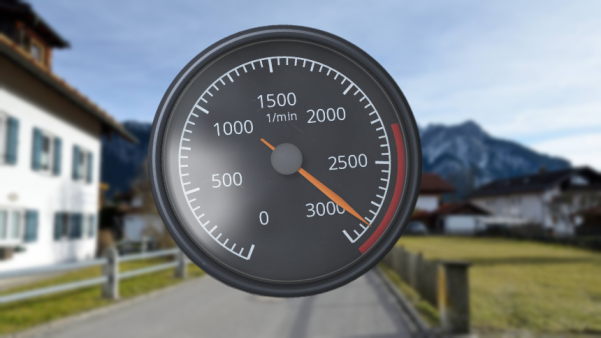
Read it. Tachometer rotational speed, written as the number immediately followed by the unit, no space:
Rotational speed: 2875rpm
